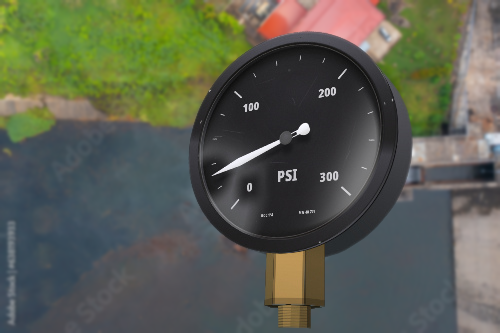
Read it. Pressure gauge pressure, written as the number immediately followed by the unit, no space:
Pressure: 30psi
